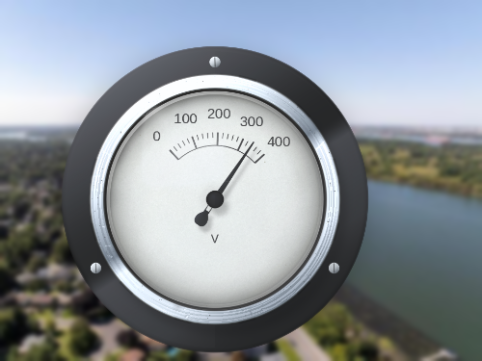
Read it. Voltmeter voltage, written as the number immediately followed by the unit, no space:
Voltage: 340V
